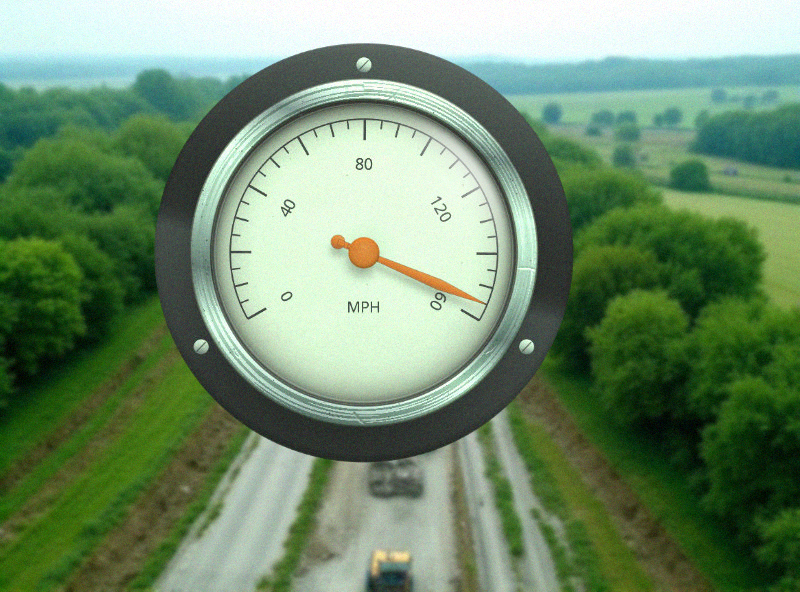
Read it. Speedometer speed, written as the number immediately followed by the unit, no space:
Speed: 155mph
